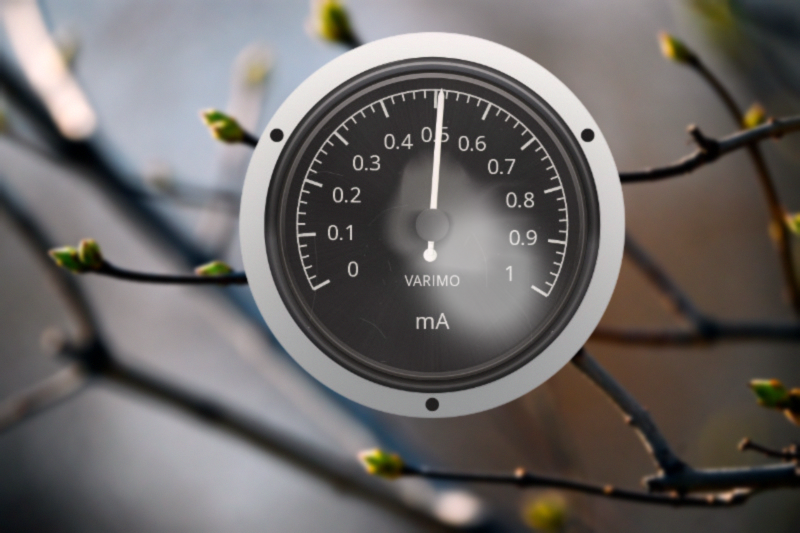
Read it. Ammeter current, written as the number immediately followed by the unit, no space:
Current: 0.51mA
